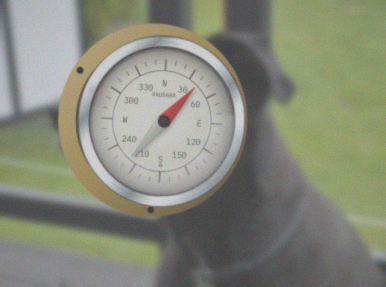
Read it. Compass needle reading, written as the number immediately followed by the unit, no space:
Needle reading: 40°
